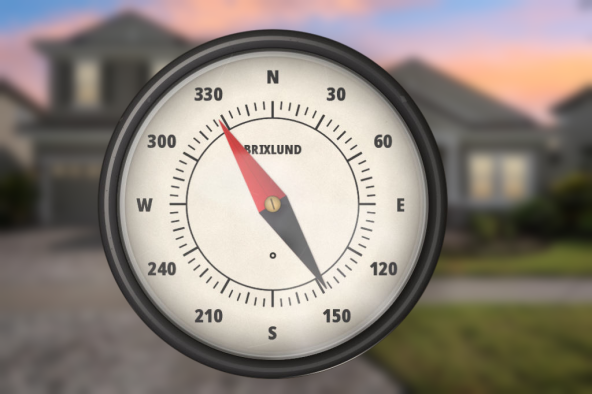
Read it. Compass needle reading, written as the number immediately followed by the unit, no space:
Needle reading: 327.5°
